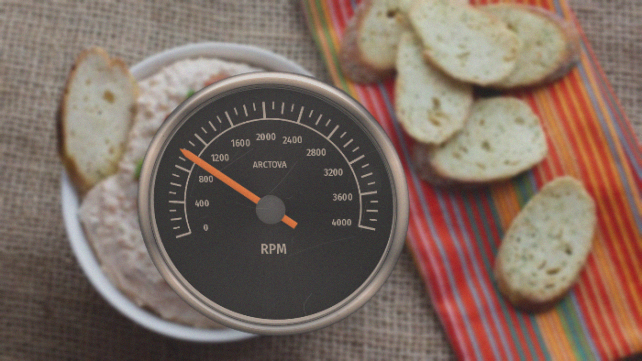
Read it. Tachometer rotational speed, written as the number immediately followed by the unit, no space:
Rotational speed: 1000rpm
